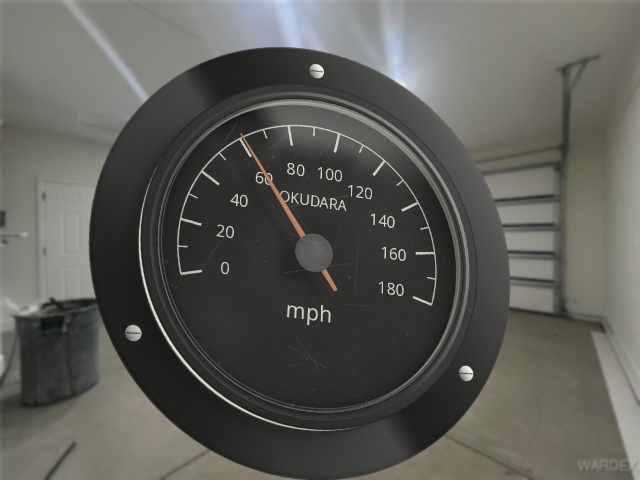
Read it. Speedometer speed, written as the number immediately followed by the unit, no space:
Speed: 60mph
